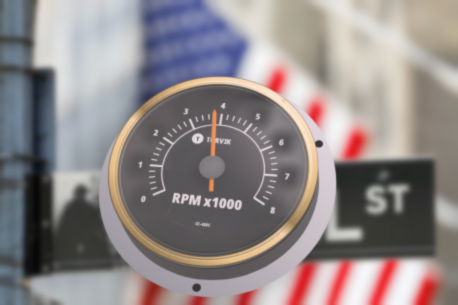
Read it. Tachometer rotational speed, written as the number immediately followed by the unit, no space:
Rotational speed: 3800rpm
